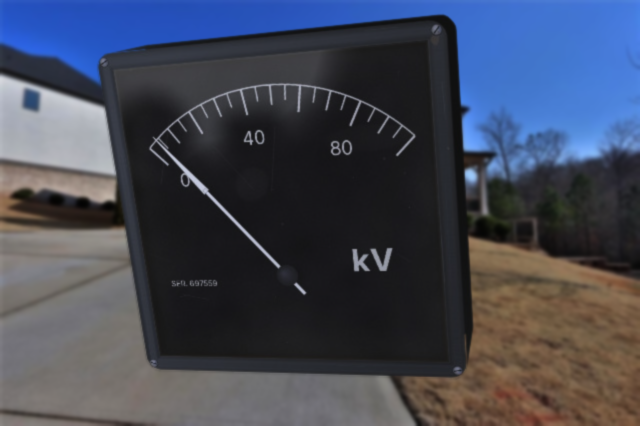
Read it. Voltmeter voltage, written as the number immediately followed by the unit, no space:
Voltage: 5kV
